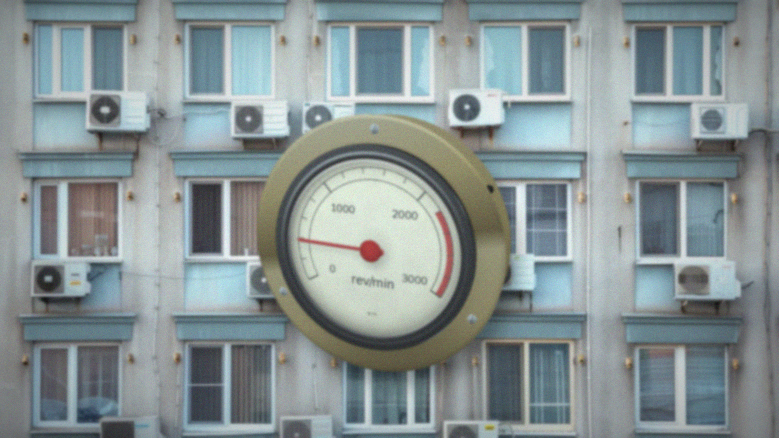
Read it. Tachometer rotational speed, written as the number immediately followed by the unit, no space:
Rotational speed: 400rpm
